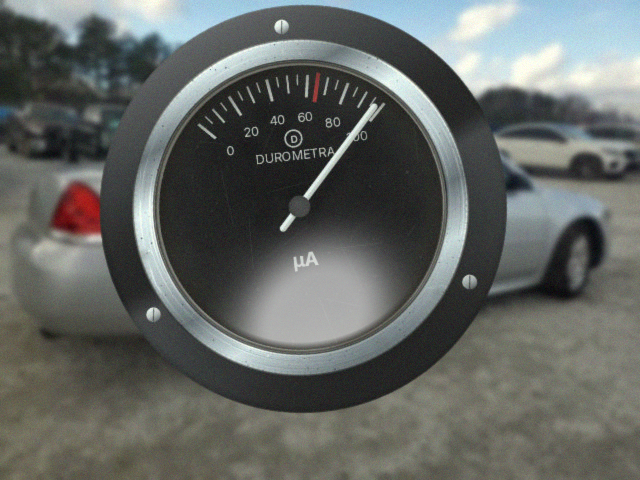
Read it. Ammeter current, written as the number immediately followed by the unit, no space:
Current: 97.5µA
